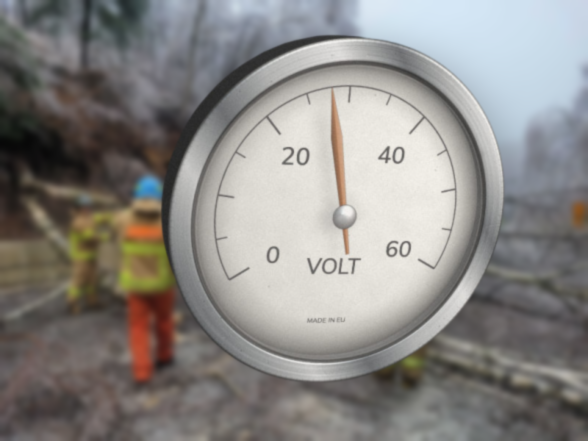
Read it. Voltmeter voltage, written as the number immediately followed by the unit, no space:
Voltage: 27.5V
